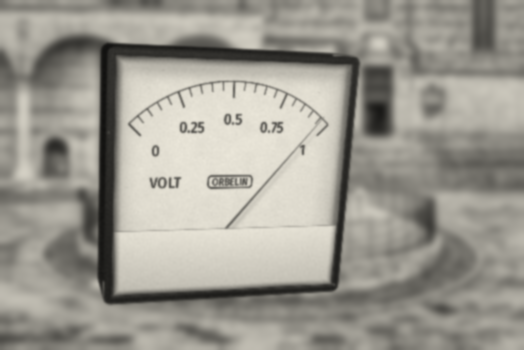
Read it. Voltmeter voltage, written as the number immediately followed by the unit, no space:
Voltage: 0.95V
